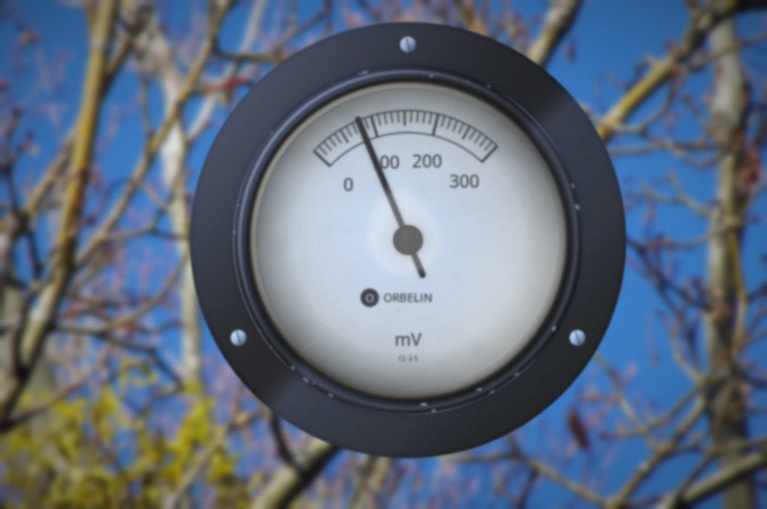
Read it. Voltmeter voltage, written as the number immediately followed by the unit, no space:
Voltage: 80mV
